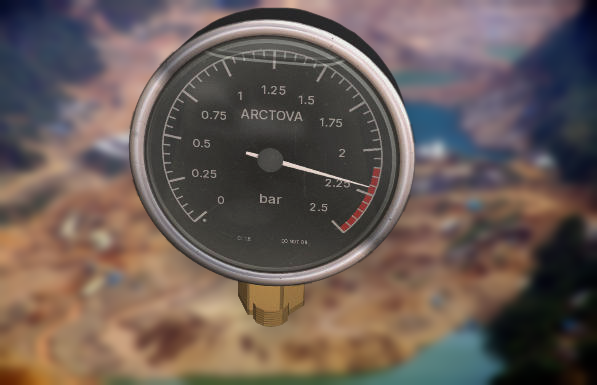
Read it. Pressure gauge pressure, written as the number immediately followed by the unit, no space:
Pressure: 2.2bar
